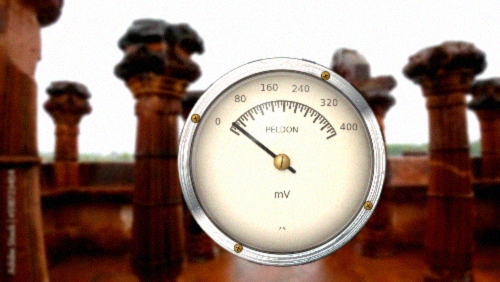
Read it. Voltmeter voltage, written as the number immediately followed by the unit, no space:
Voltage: 20mV
